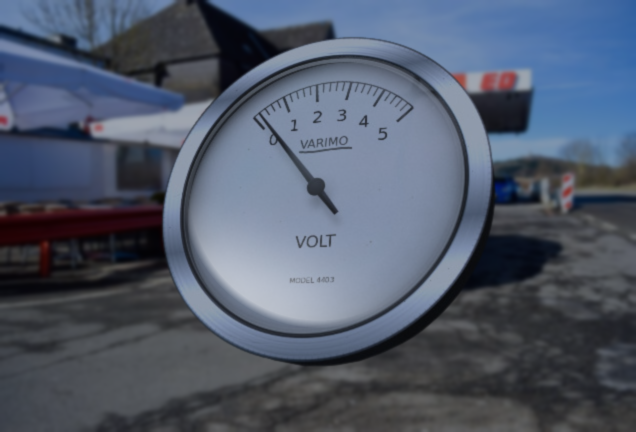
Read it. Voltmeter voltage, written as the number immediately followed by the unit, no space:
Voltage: 0.2V
